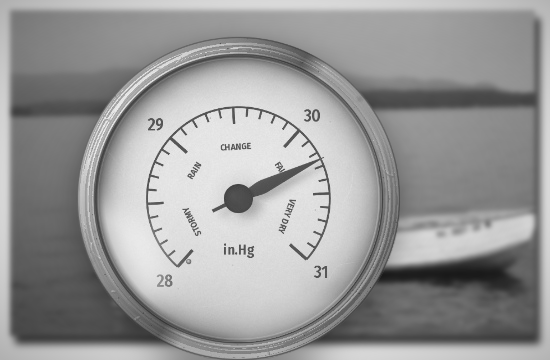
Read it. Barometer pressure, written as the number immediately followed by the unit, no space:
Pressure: 30.25inHg
